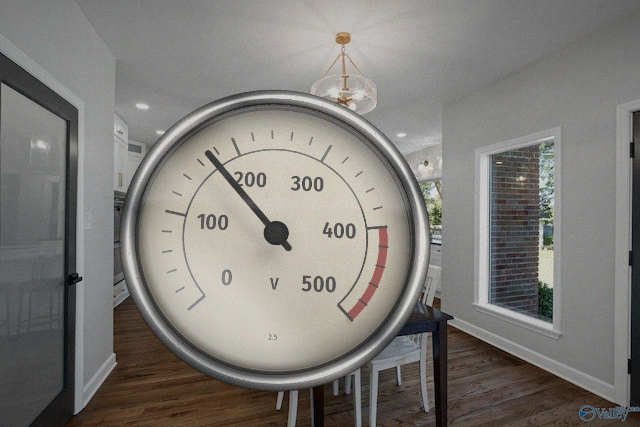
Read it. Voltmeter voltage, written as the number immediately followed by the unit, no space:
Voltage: 170V
